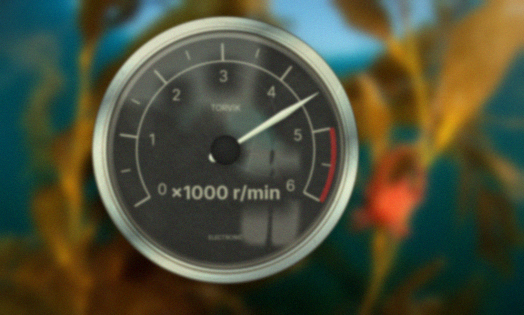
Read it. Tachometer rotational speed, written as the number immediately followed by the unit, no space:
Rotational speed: 4500rpm
